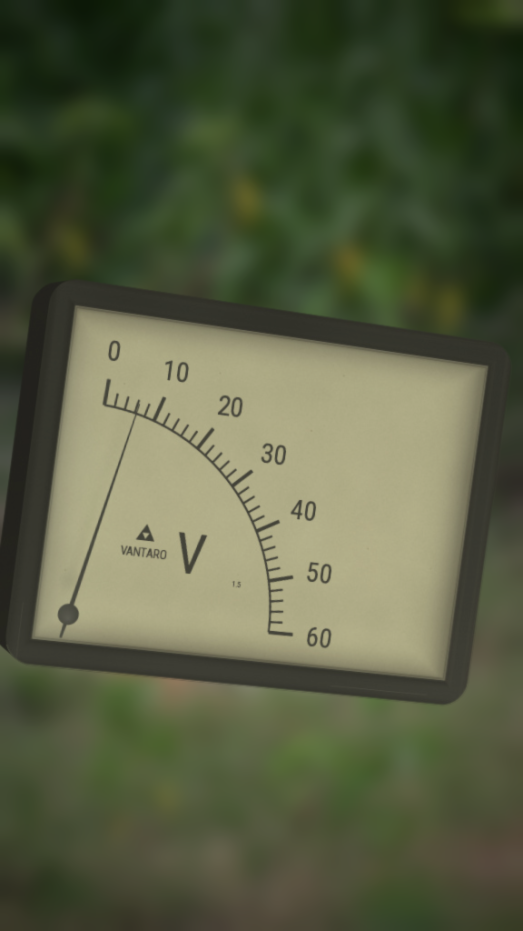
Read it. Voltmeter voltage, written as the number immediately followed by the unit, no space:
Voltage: 6V
